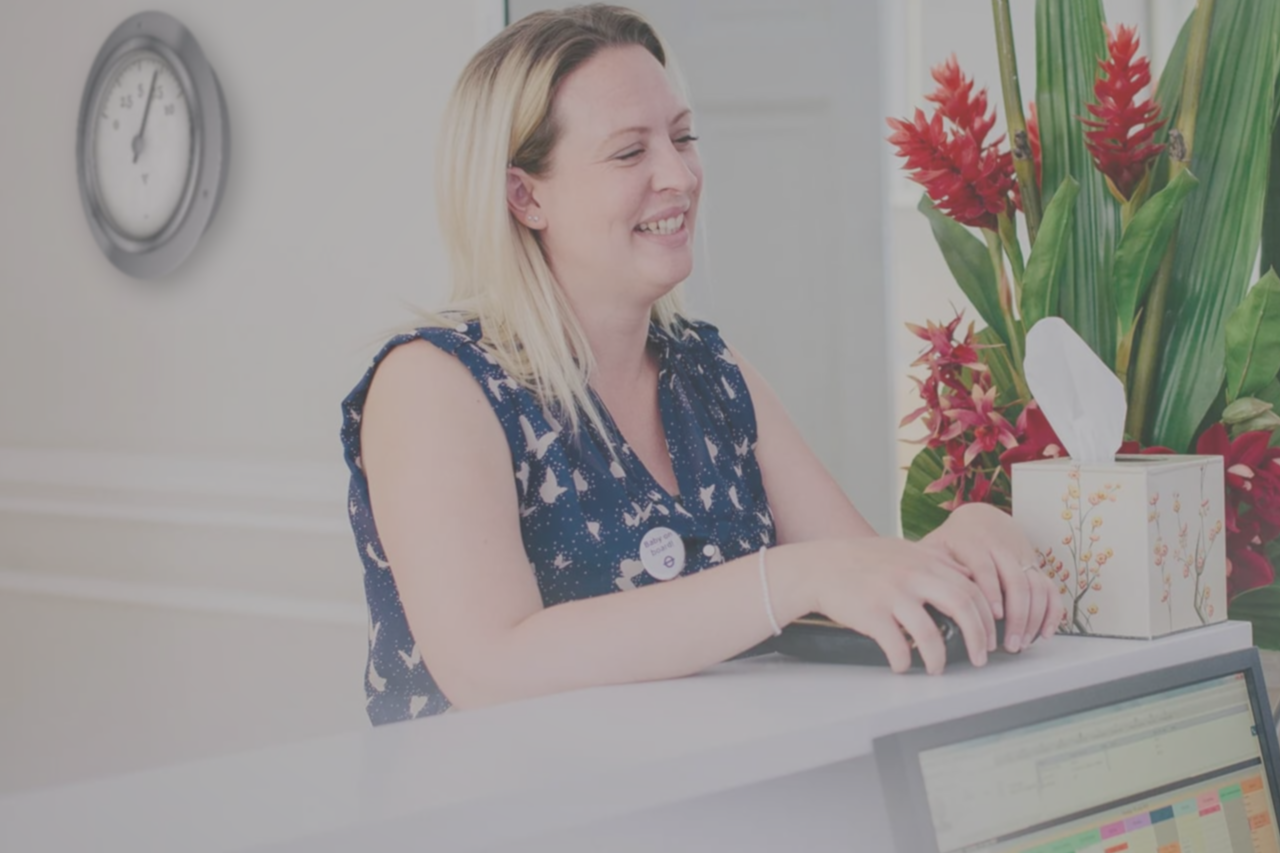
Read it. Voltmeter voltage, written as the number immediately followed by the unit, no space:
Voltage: 7.5V
